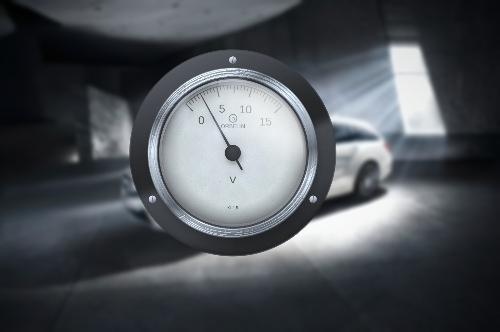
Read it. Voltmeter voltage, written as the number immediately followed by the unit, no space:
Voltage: 2.5V
